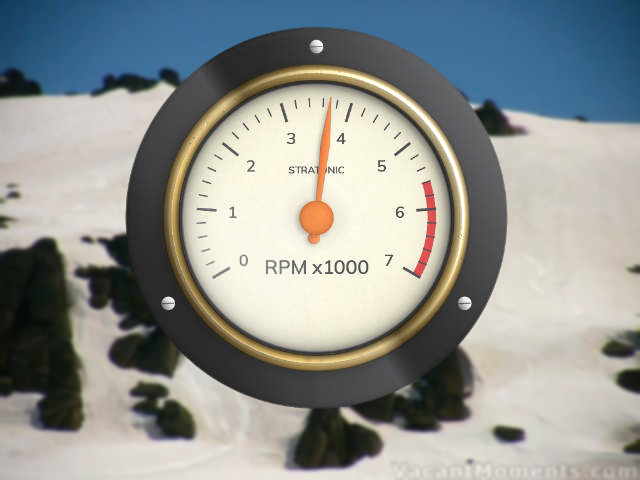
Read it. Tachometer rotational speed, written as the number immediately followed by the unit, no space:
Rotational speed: 3700rpm
